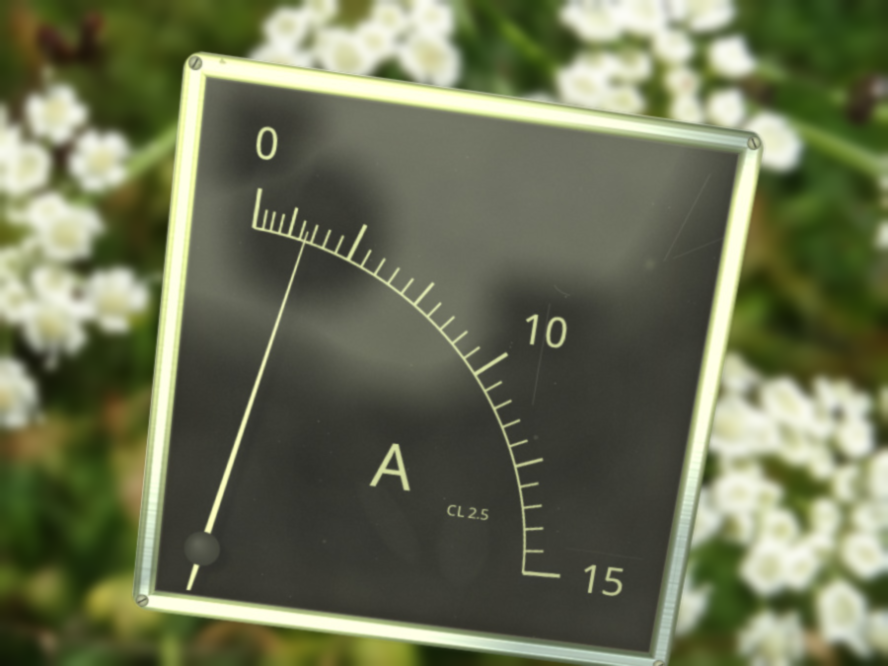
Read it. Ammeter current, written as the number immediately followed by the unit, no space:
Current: 3.25A
